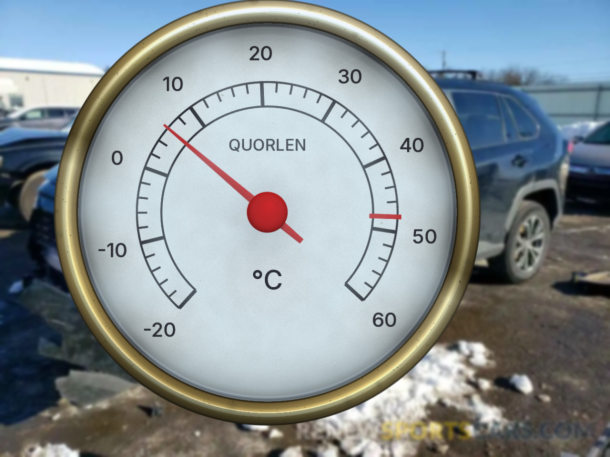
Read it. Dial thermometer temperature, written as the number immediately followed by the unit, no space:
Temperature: 6°C
